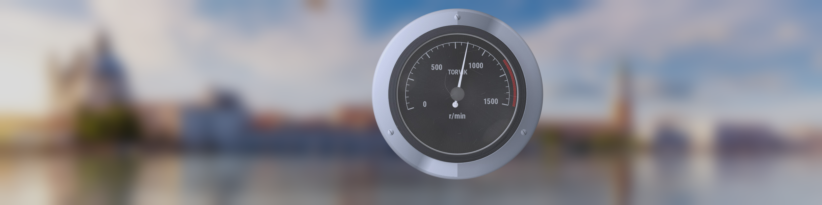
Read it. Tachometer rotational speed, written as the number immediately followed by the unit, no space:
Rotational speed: 850rpm
